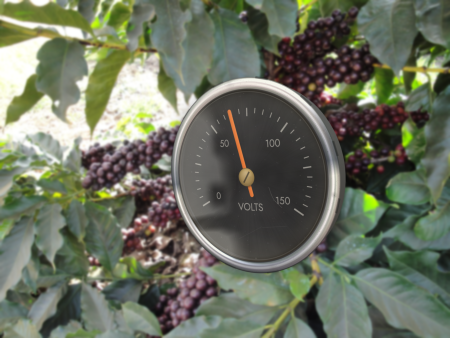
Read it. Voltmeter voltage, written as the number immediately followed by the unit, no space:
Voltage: 65V
